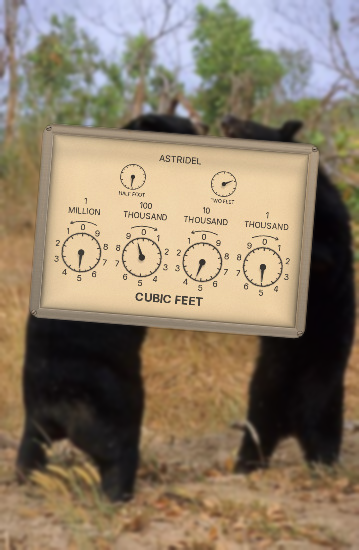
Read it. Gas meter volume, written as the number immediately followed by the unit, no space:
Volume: 494500ft³
